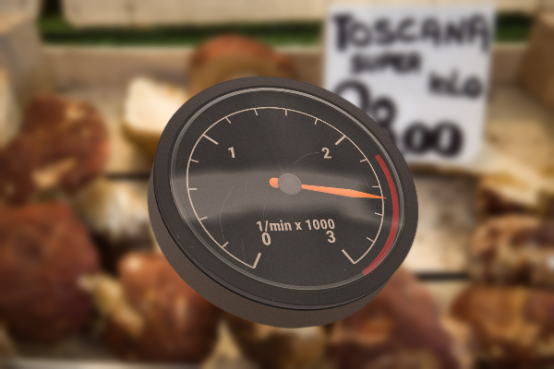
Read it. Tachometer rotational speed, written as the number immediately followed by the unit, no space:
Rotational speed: 2500rpm
